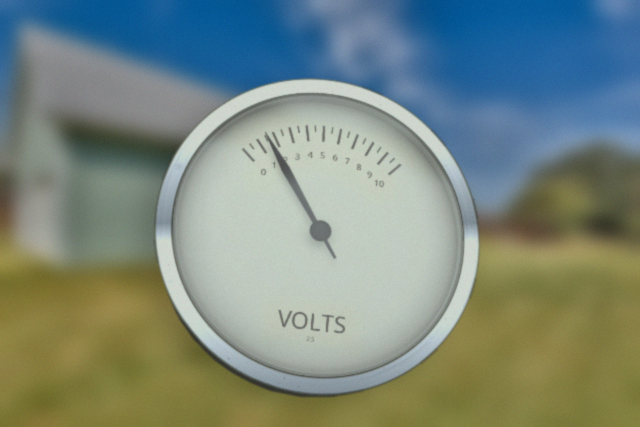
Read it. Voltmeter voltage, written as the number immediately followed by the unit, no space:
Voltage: 1.5V
